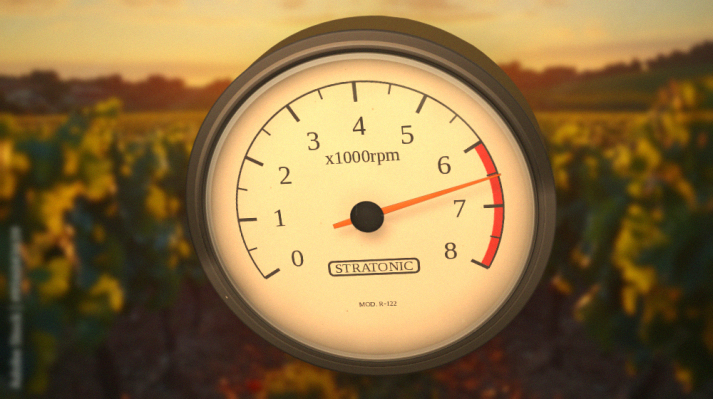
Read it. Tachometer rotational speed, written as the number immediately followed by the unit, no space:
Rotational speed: 6500rpm
